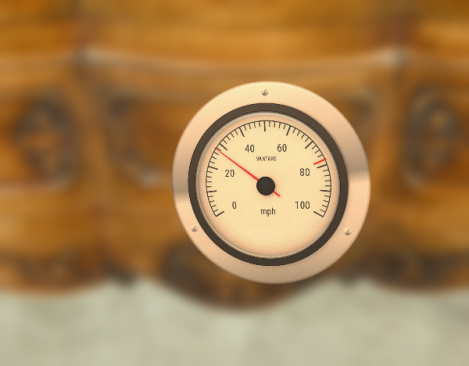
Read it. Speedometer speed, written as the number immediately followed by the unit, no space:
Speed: 28mph
